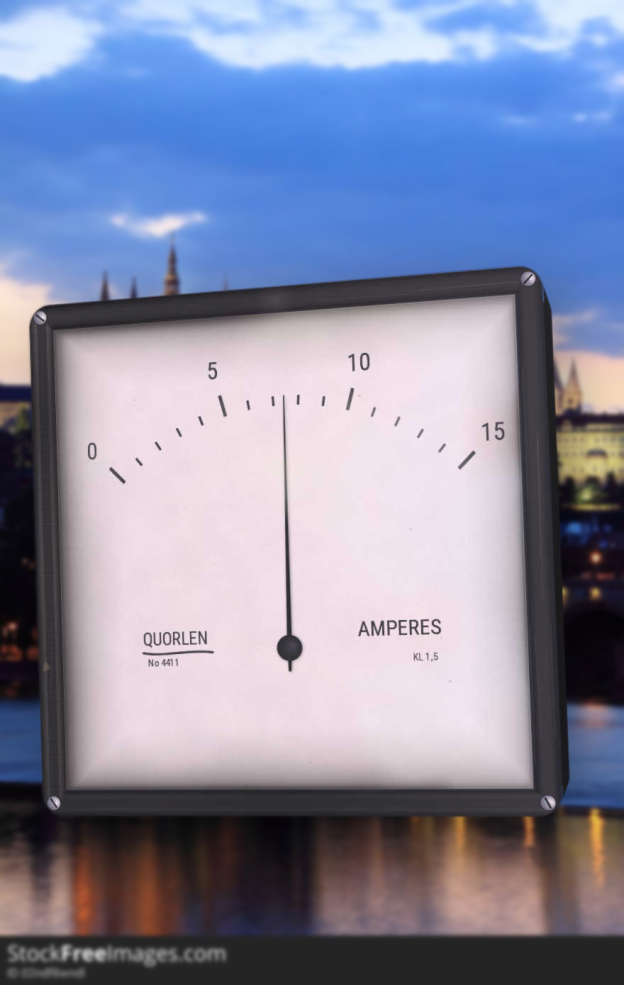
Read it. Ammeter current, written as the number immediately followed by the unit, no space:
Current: 7.5A
